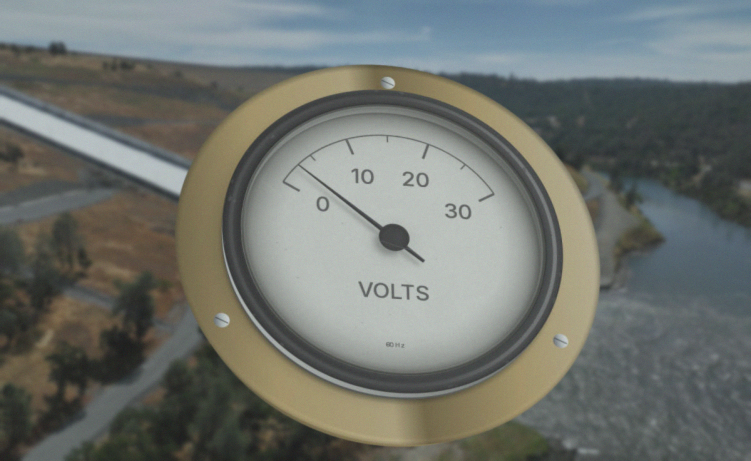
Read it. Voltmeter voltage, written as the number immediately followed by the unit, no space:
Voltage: 2.5V
